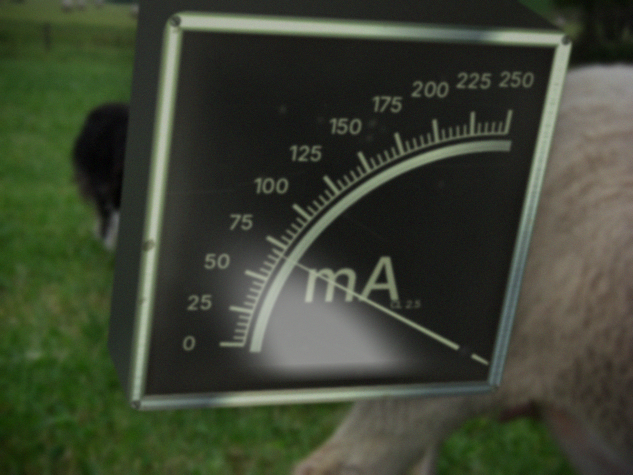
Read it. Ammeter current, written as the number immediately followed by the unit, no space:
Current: 70mA
